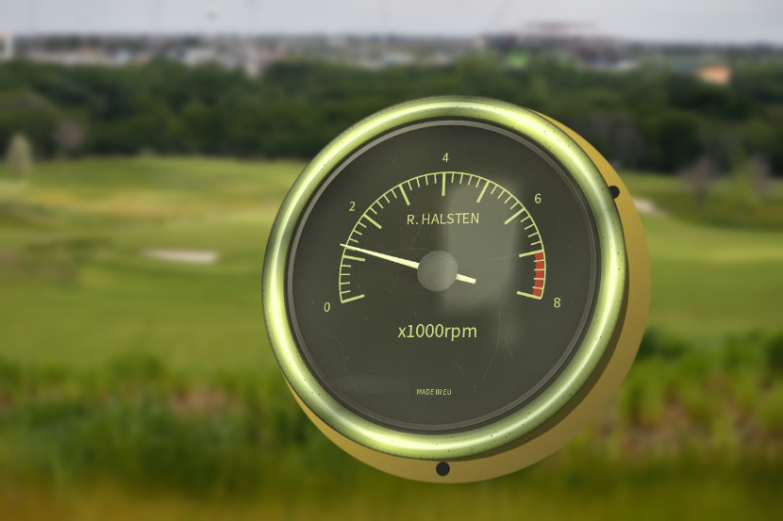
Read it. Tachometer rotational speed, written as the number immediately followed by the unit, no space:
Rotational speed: 1200rpm
